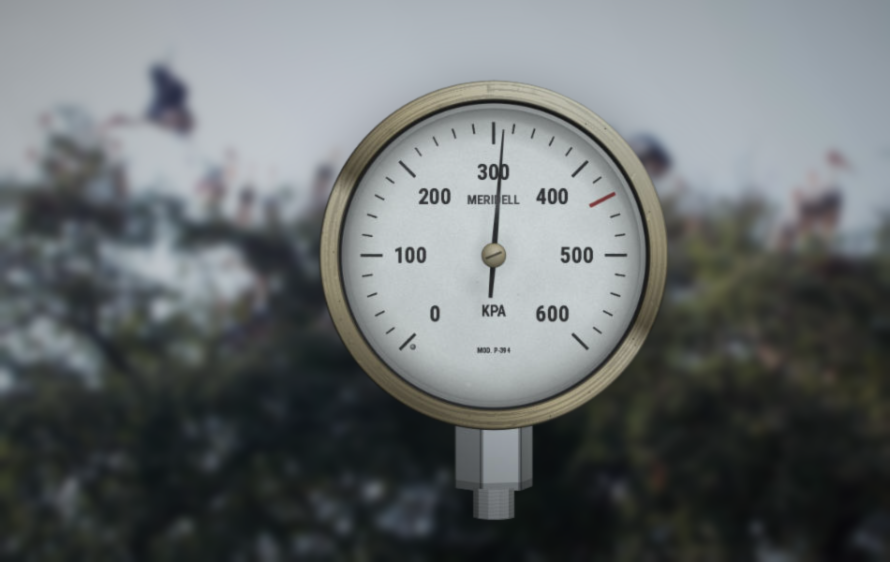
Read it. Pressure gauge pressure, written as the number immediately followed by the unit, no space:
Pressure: 310kPa
